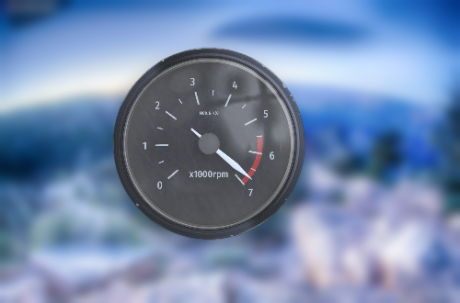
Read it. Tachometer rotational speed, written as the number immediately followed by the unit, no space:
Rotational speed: 6750rpm
